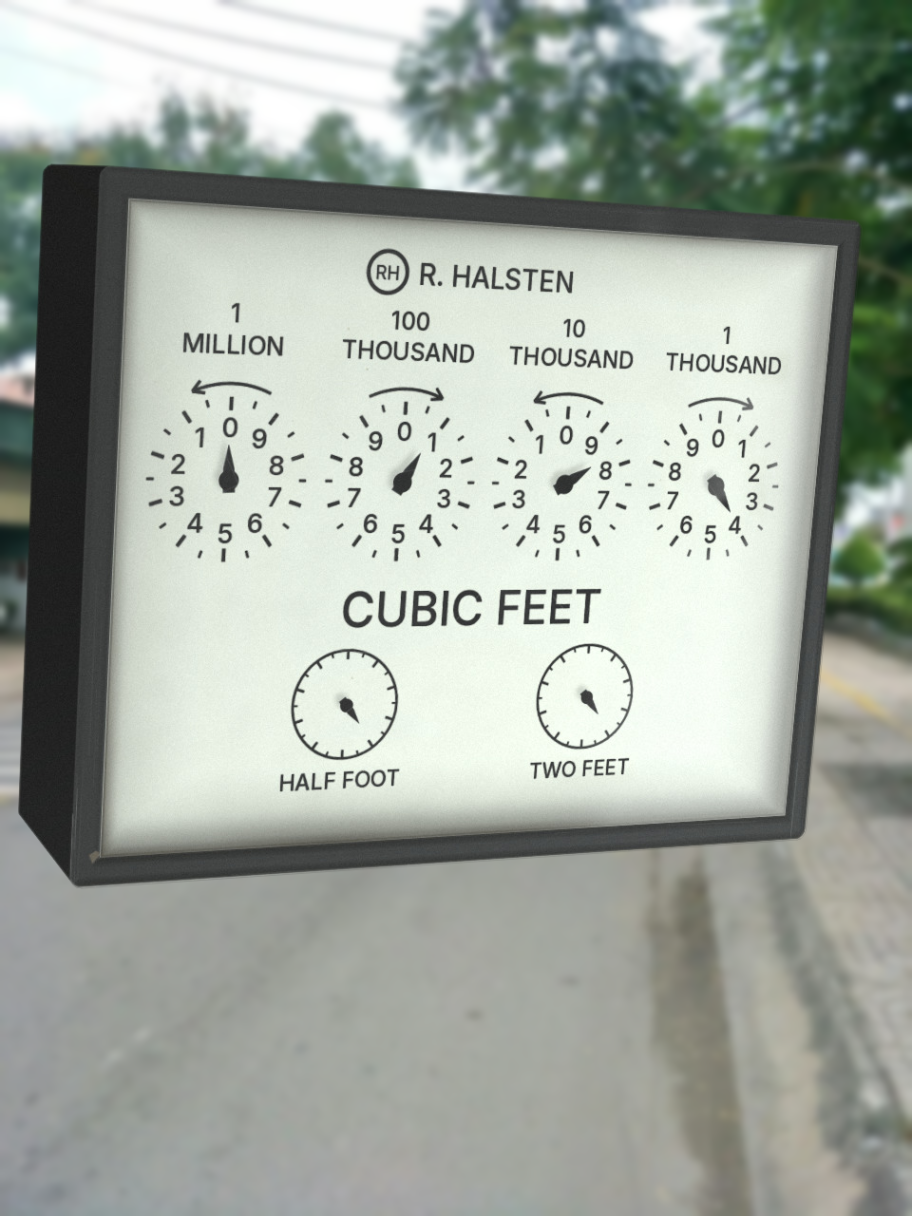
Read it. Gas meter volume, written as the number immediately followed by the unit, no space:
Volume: 8400ft³
